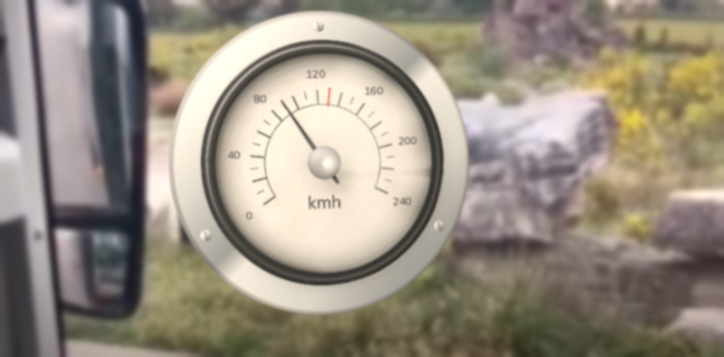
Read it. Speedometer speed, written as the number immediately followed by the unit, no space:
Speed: 90km/h
